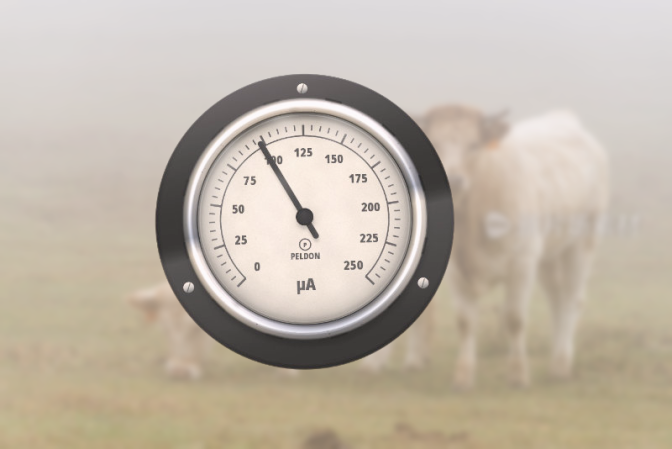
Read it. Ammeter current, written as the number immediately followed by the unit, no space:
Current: 97.5µA
